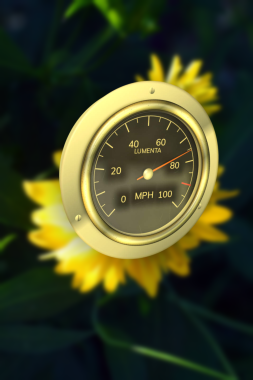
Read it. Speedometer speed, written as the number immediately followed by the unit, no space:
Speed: 75mph
